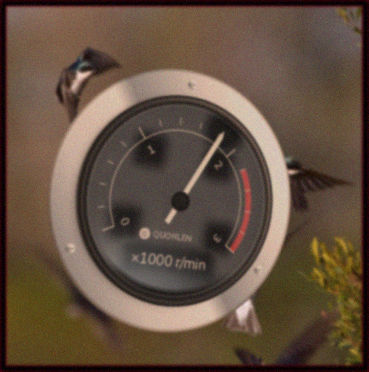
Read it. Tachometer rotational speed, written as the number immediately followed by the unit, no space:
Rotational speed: 1800rpm
